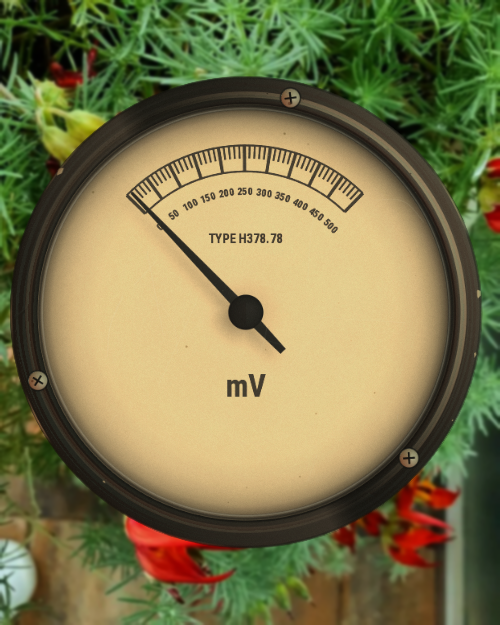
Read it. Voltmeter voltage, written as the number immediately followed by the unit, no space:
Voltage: 10mV
